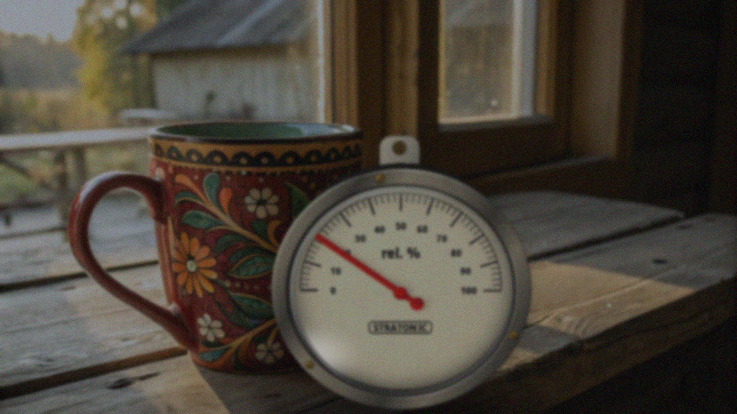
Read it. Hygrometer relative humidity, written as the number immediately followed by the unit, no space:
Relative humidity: 20%
